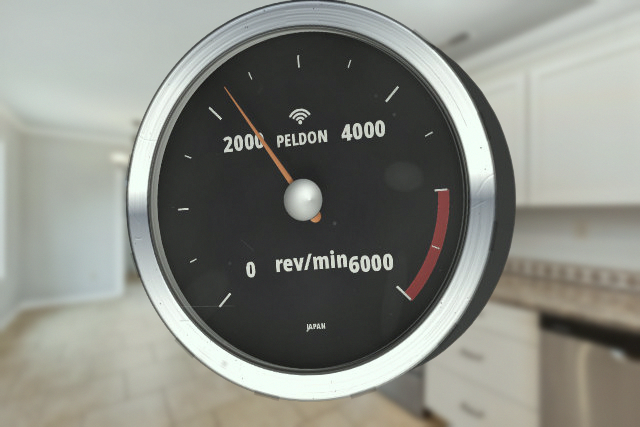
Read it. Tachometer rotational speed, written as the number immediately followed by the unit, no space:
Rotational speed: 2250rpm
